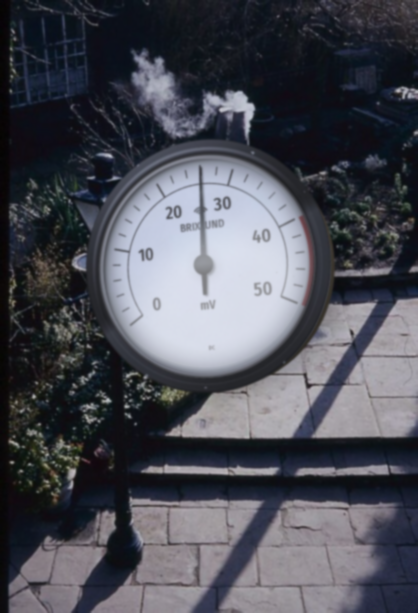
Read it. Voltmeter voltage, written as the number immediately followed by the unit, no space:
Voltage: 26mV
